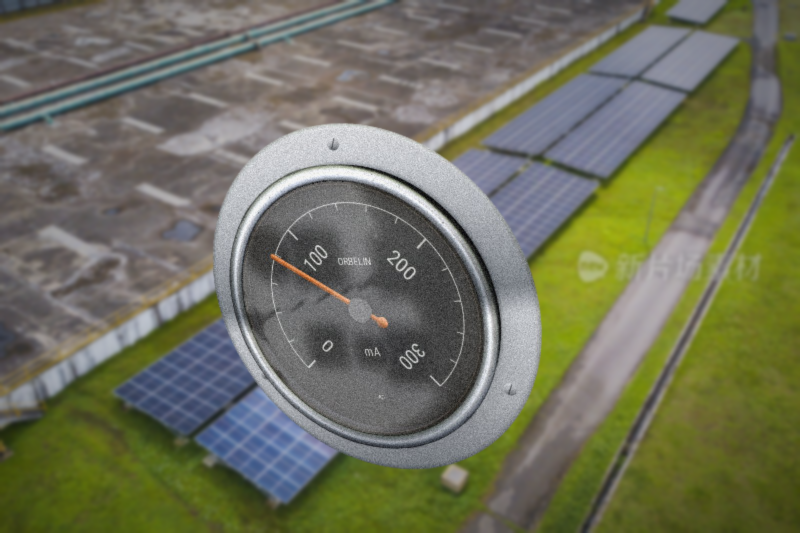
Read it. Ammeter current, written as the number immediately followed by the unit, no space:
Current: 80mA
